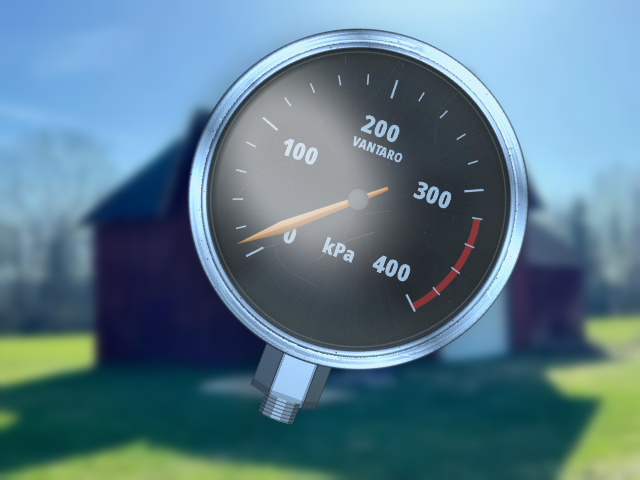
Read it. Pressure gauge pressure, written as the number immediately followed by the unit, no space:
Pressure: 10kPa
